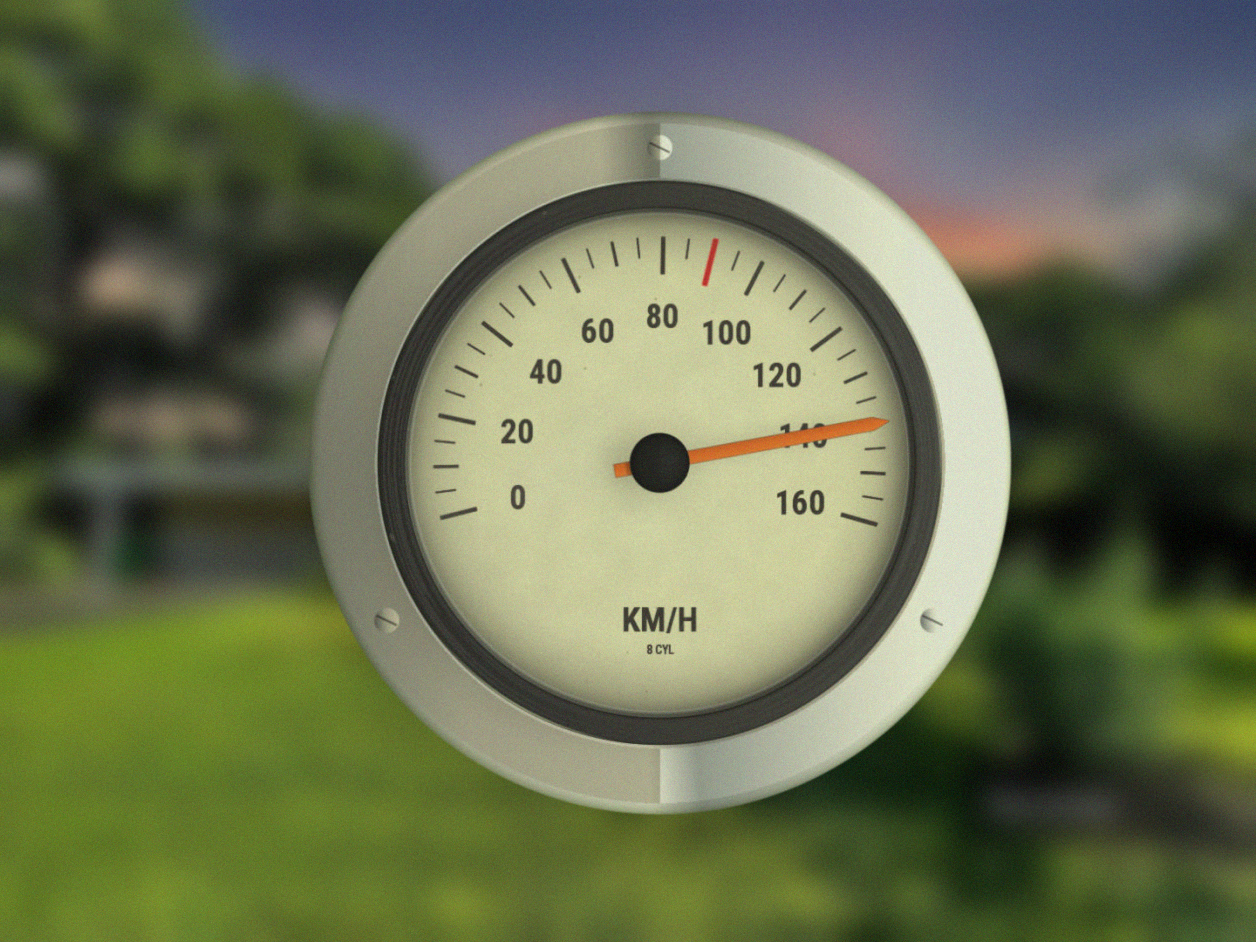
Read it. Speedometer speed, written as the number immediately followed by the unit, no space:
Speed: 140km/h
